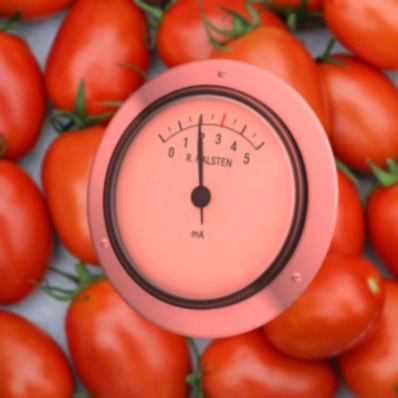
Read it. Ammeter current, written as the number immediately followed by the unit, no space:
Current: 2mA
